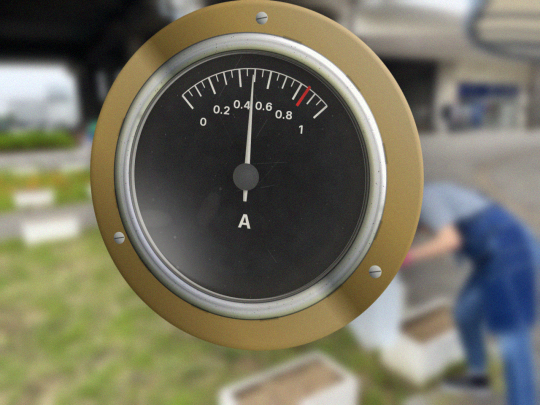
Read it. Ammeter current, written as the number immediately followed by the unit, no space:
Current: 0.5A
